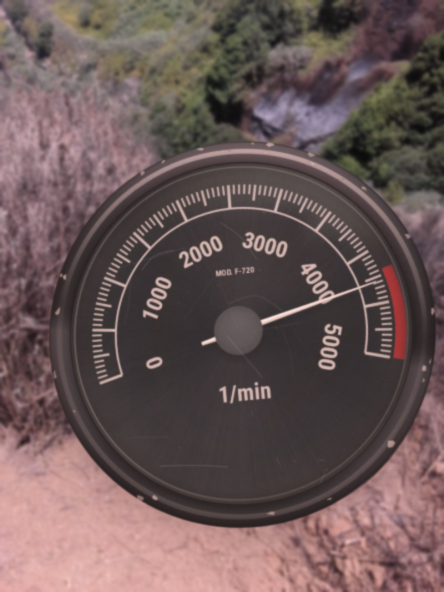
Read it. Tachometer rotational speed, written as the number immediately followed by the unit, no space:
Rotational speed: 4300rpm
